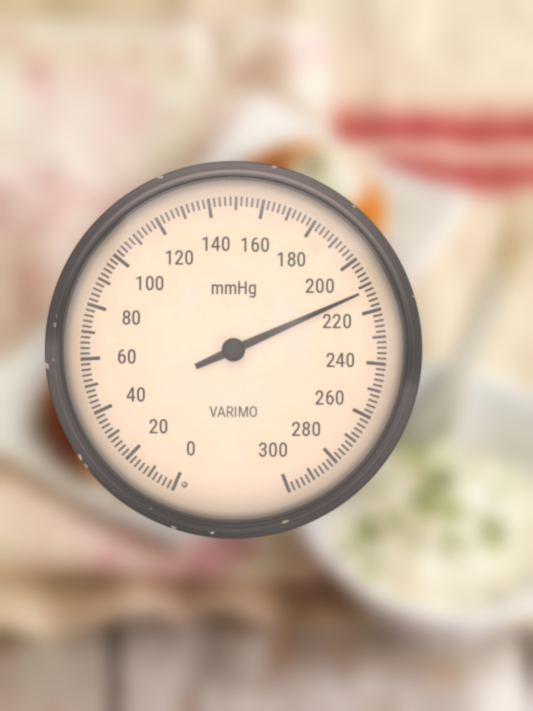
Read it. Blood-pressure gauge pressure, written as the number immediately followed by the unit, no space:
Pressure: 212mmHg
